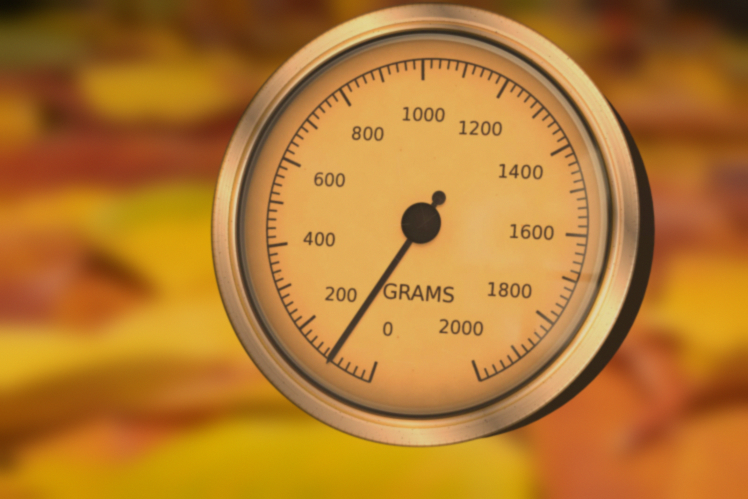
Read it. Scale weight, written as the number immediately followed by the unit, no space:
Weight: 100g
